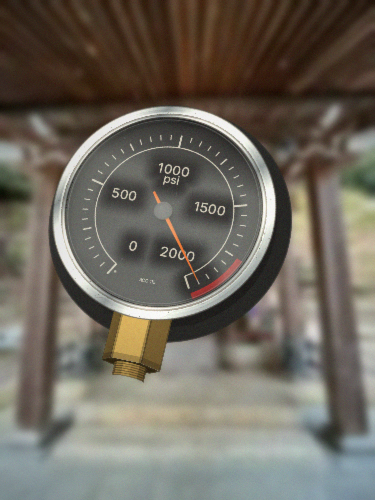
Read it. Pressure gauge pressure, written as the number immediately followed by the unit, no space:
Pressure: 1950psi
